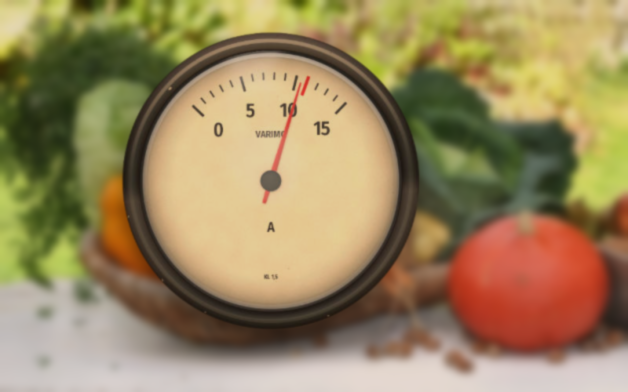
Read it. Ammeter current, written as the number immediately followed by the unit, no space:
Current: 10.5A
